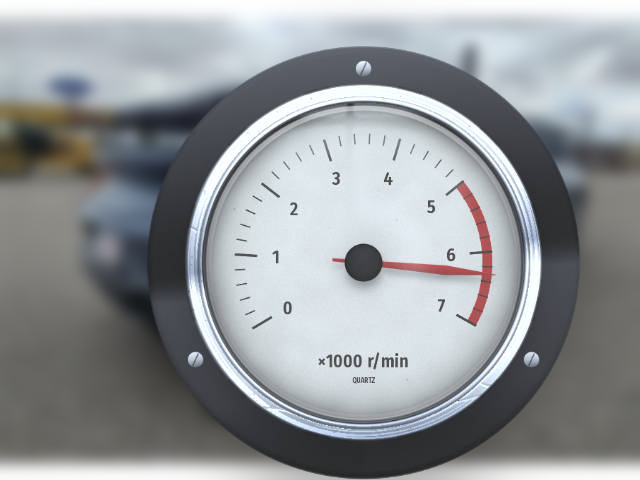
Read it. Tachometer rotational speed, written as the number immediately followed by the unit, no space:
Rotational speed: 6300rpm
